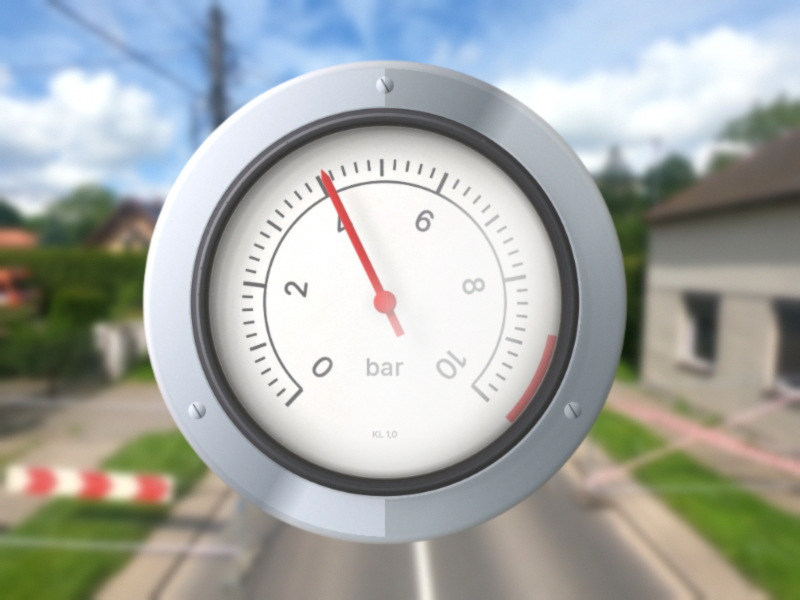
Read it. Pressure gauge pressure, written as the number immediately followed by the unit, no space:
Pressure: 4.1bar
